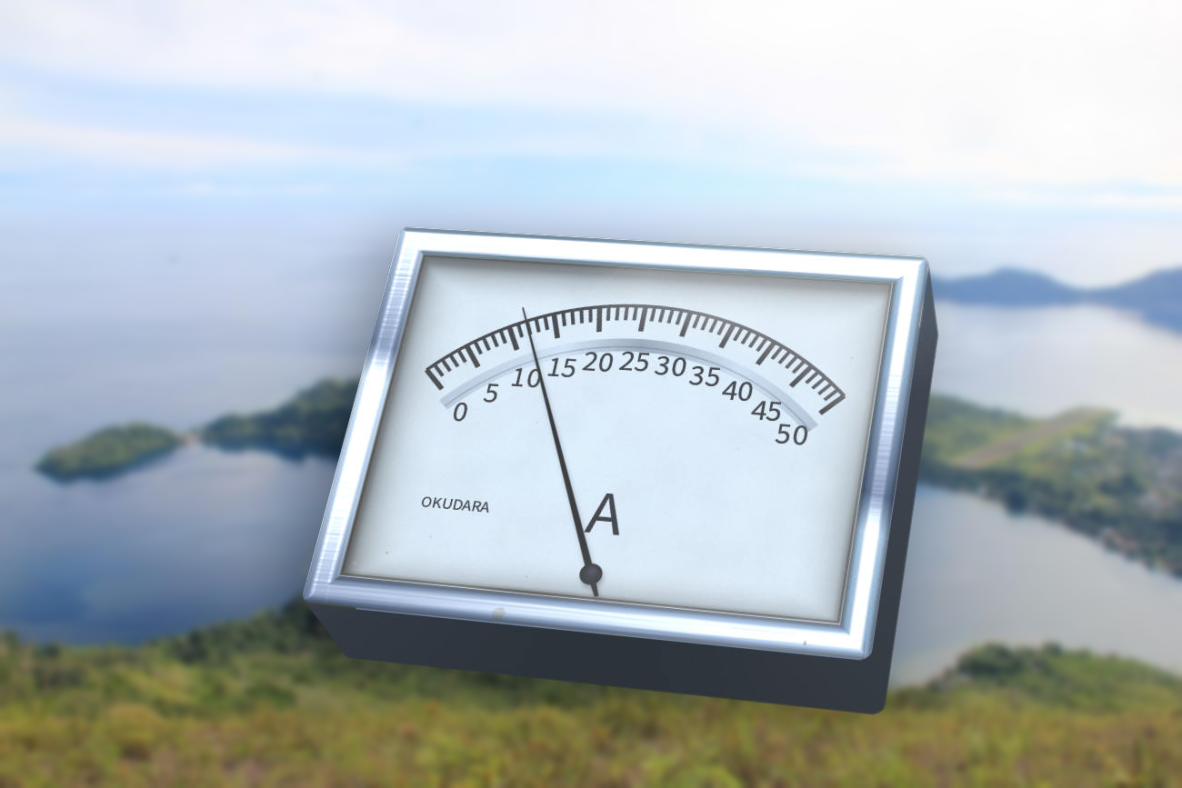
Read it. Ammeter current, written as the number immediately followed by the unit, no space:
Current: 12A
